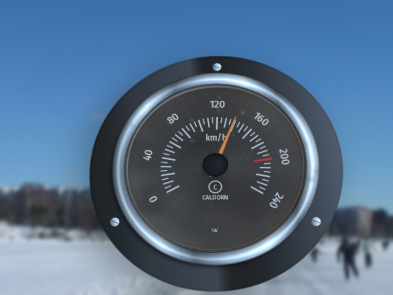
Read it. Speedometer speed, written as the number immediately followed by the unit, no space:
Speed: 140km/h
